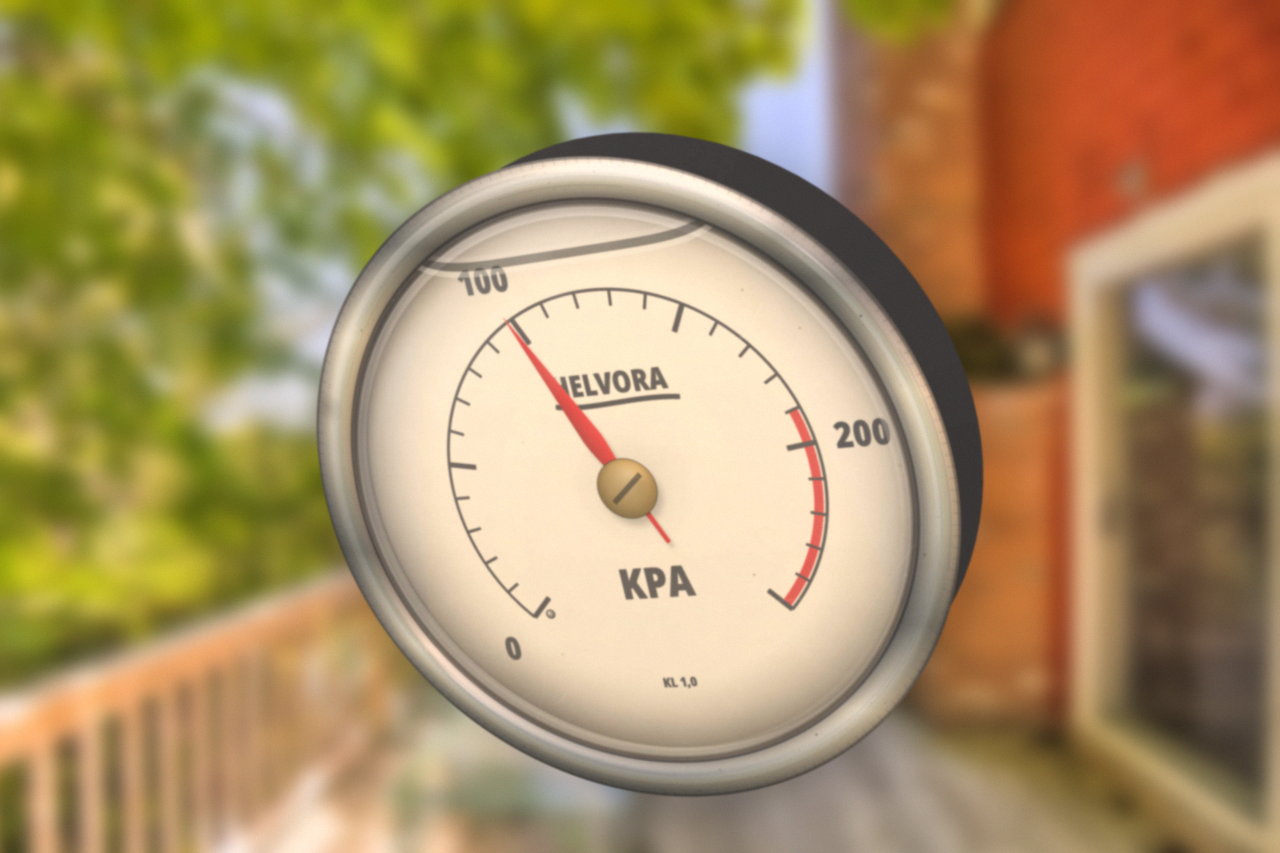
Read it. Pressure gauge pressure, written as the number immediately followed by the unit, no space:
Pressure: 100kPa
